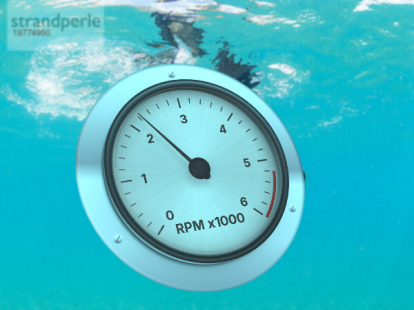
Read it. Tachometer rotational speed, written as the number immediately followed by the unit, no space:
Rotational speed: 2200rpm
